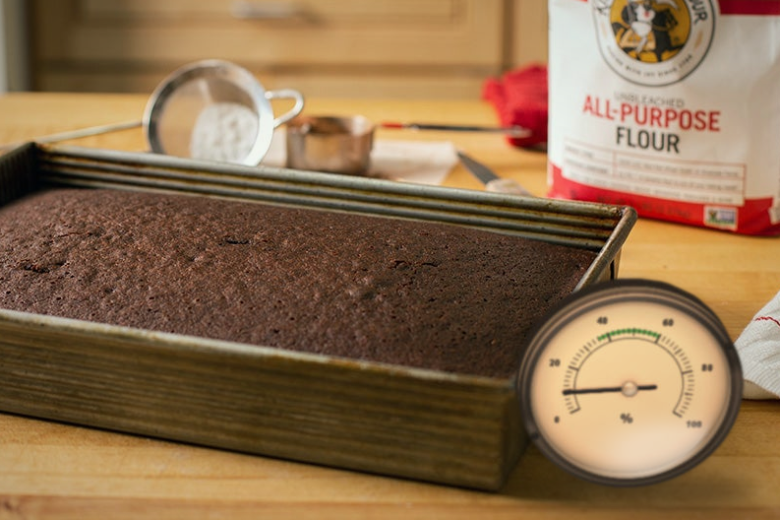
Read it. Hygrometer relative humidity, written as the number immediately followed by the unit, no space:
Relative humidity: 10%
